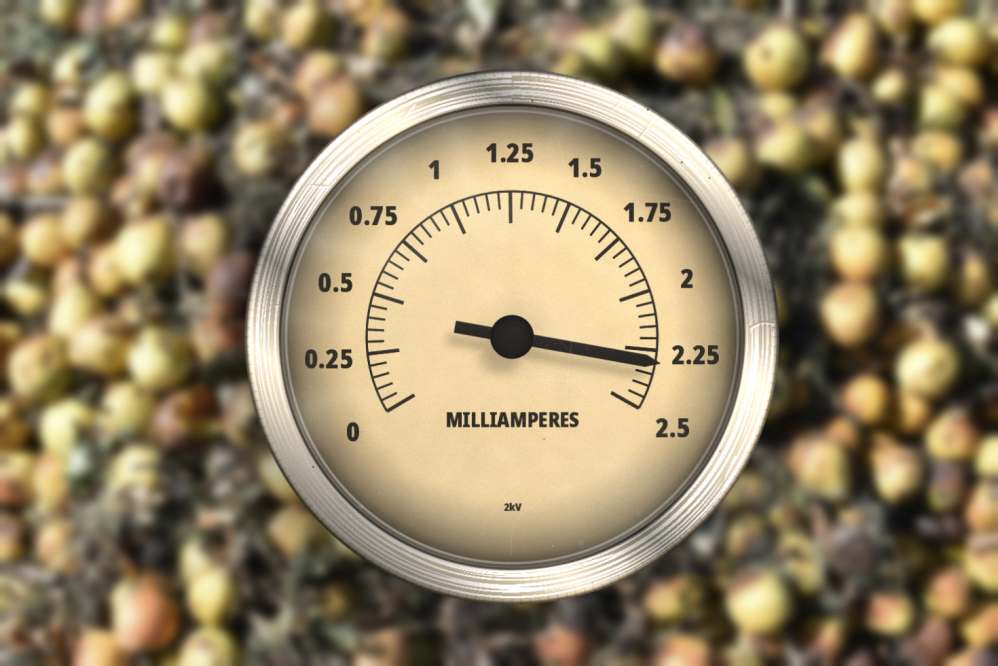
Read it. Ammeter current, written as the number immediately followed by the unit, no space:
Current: 2.3mA
